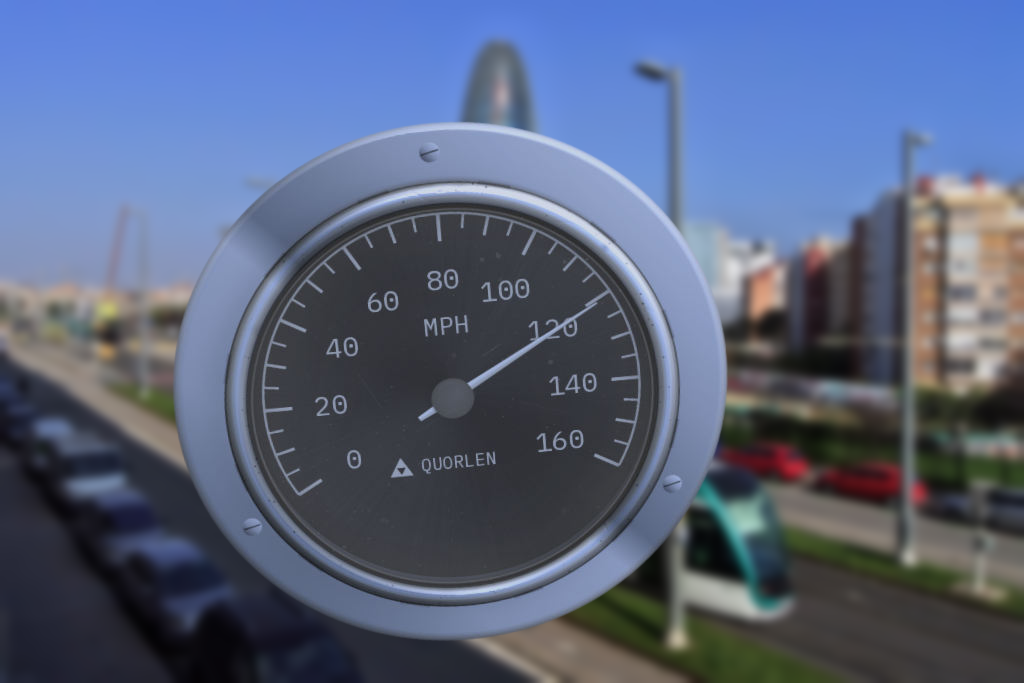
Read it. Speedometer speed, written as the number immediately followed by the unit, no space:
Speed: 120mph
